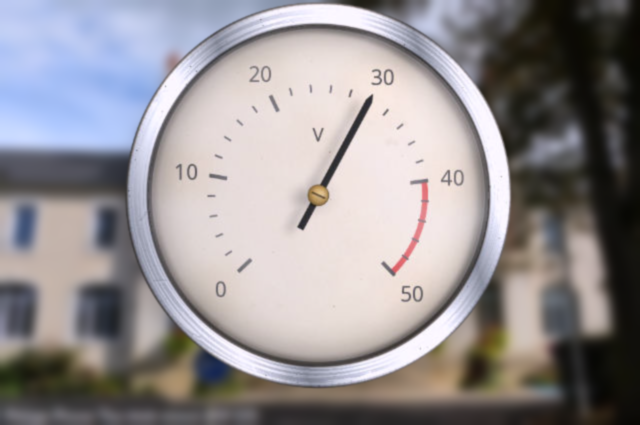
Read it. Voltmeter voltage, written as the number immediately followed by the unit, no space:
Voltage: 30V
